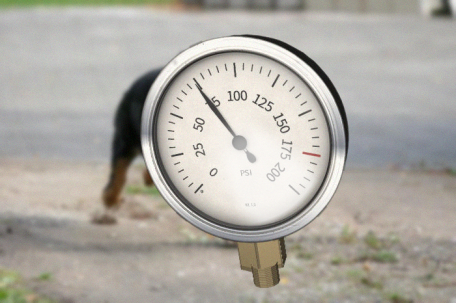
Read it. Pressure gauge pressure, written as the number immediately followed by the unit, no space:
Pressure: 75psi
